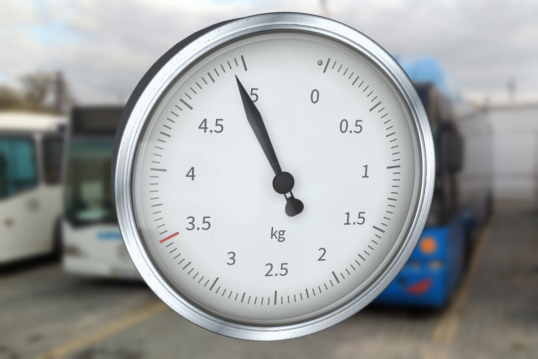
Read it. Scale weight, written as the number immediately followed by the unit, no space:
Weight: 4.9kg
